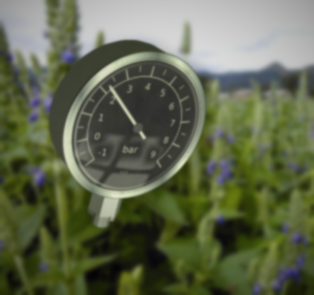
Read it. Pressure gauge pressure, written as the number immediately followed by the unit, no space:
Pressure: 2.25bar
